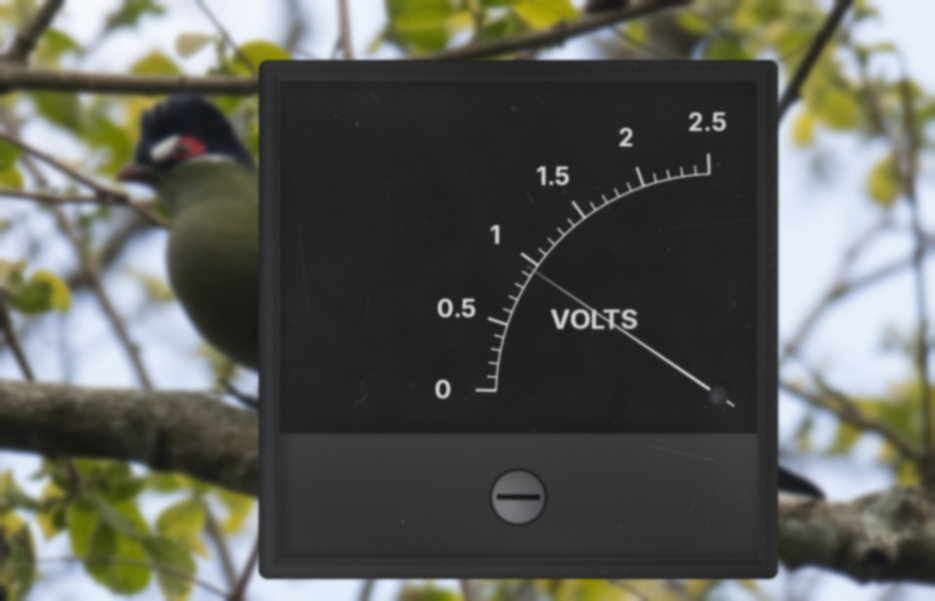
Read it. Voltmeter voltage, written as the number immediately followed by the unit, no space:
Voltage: 0.95V
